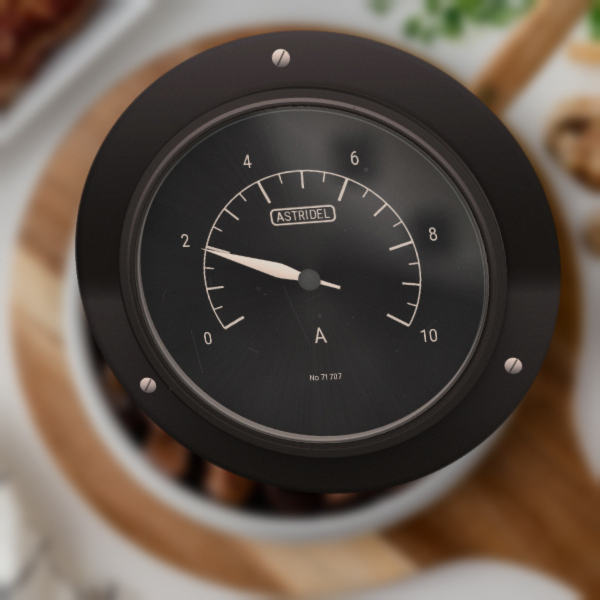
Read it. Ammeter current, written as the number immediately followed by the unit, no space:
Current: 2A
